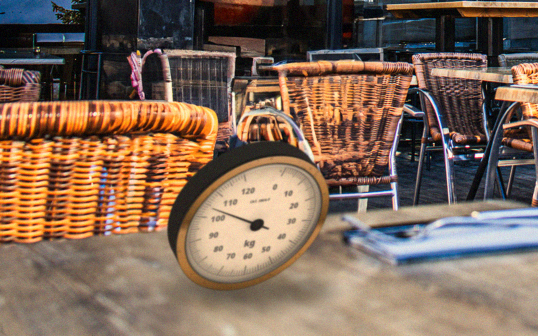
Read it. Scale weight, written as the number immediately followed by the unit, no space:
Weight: 105kg
